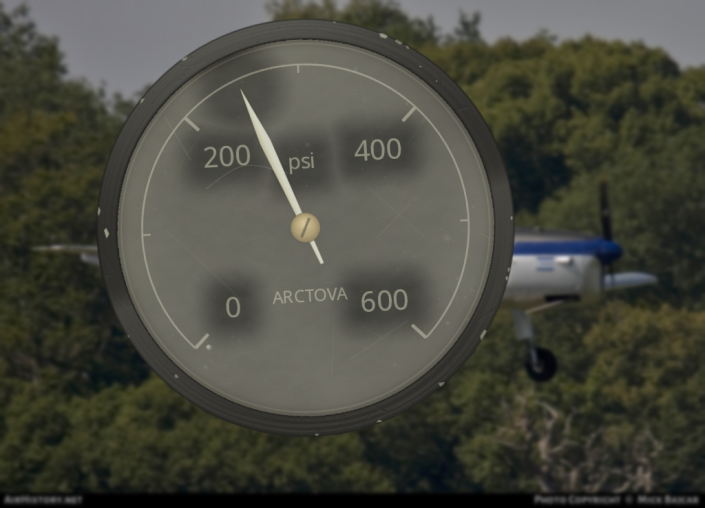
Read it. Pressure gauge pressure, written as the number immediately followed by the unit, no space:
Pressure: 250psi
